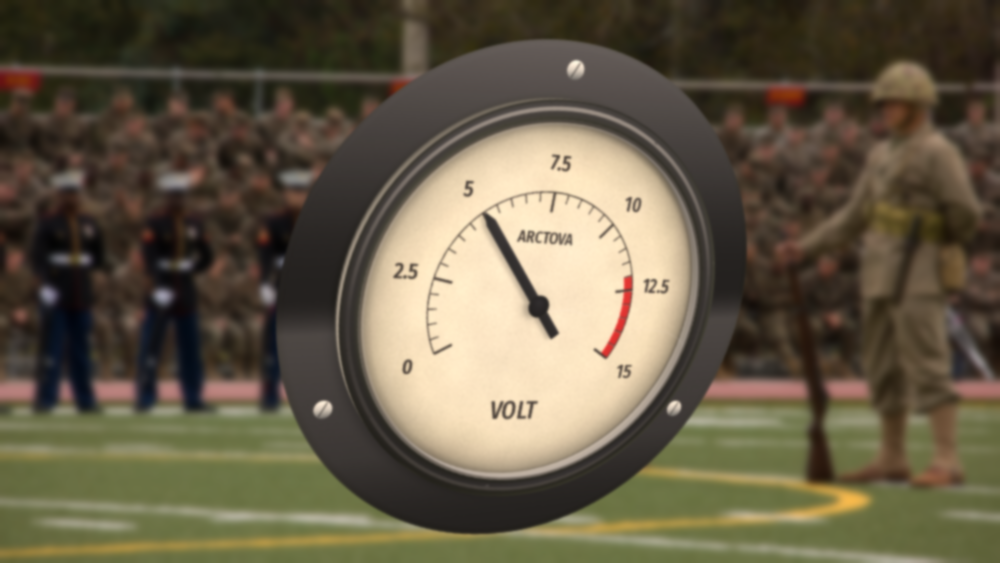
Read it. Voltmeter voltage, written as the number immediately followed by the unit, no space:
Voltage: 5V
